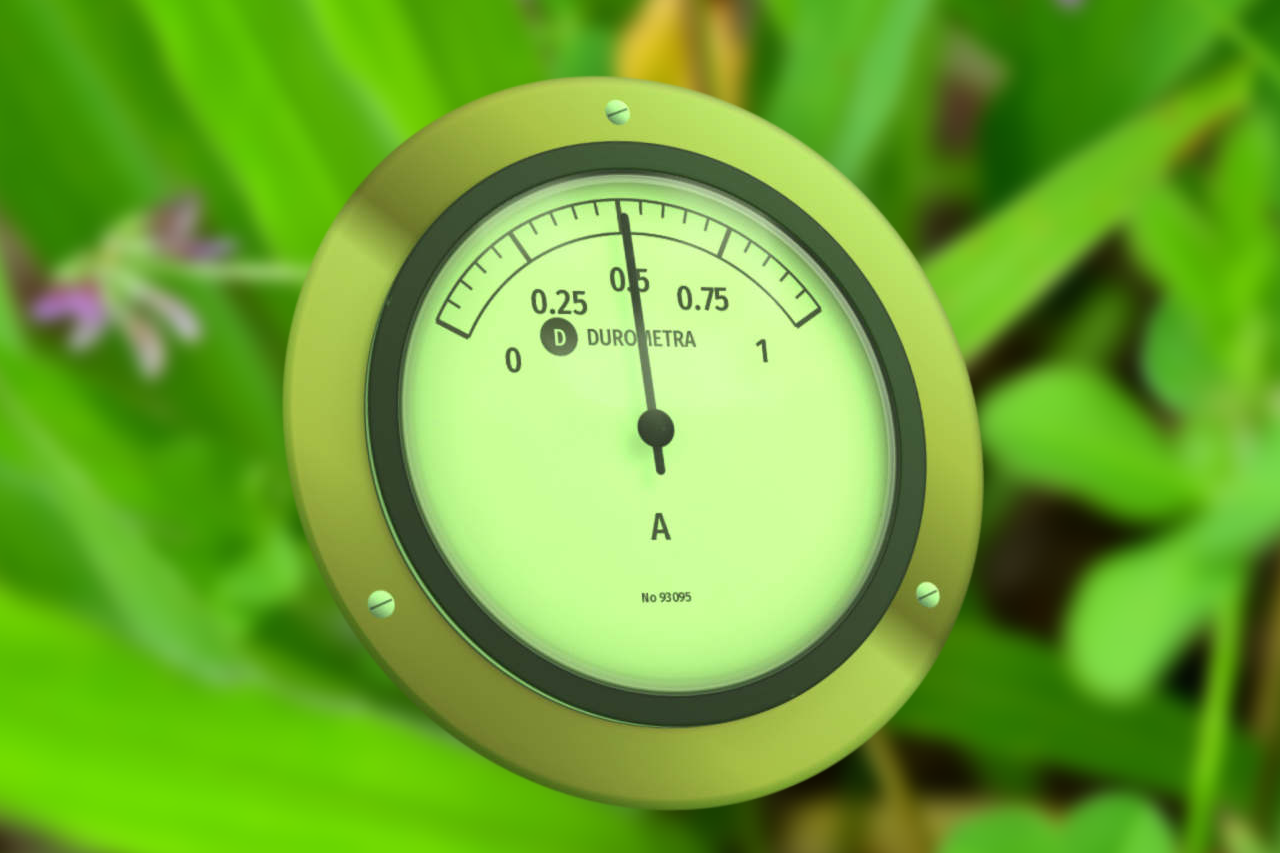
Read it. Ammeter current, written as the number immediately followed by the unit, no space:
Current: 0.5A
